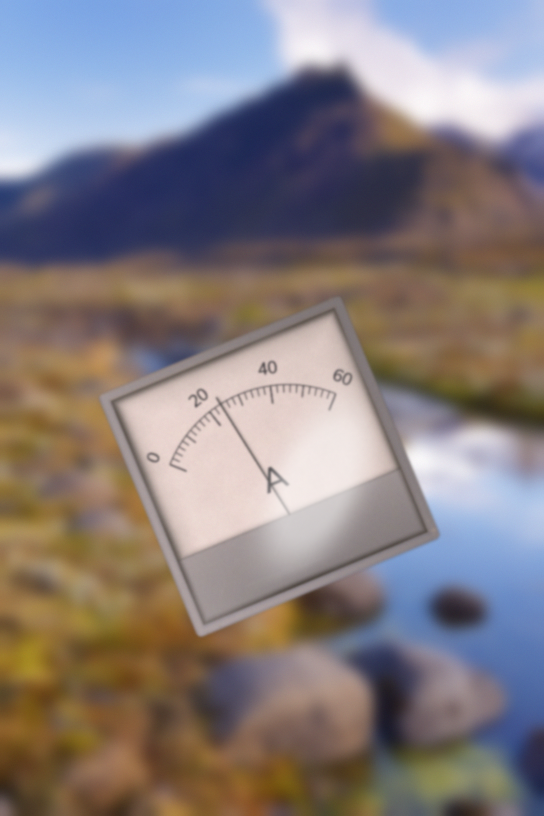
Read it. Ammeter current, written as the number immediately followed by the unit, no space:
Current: 24A
